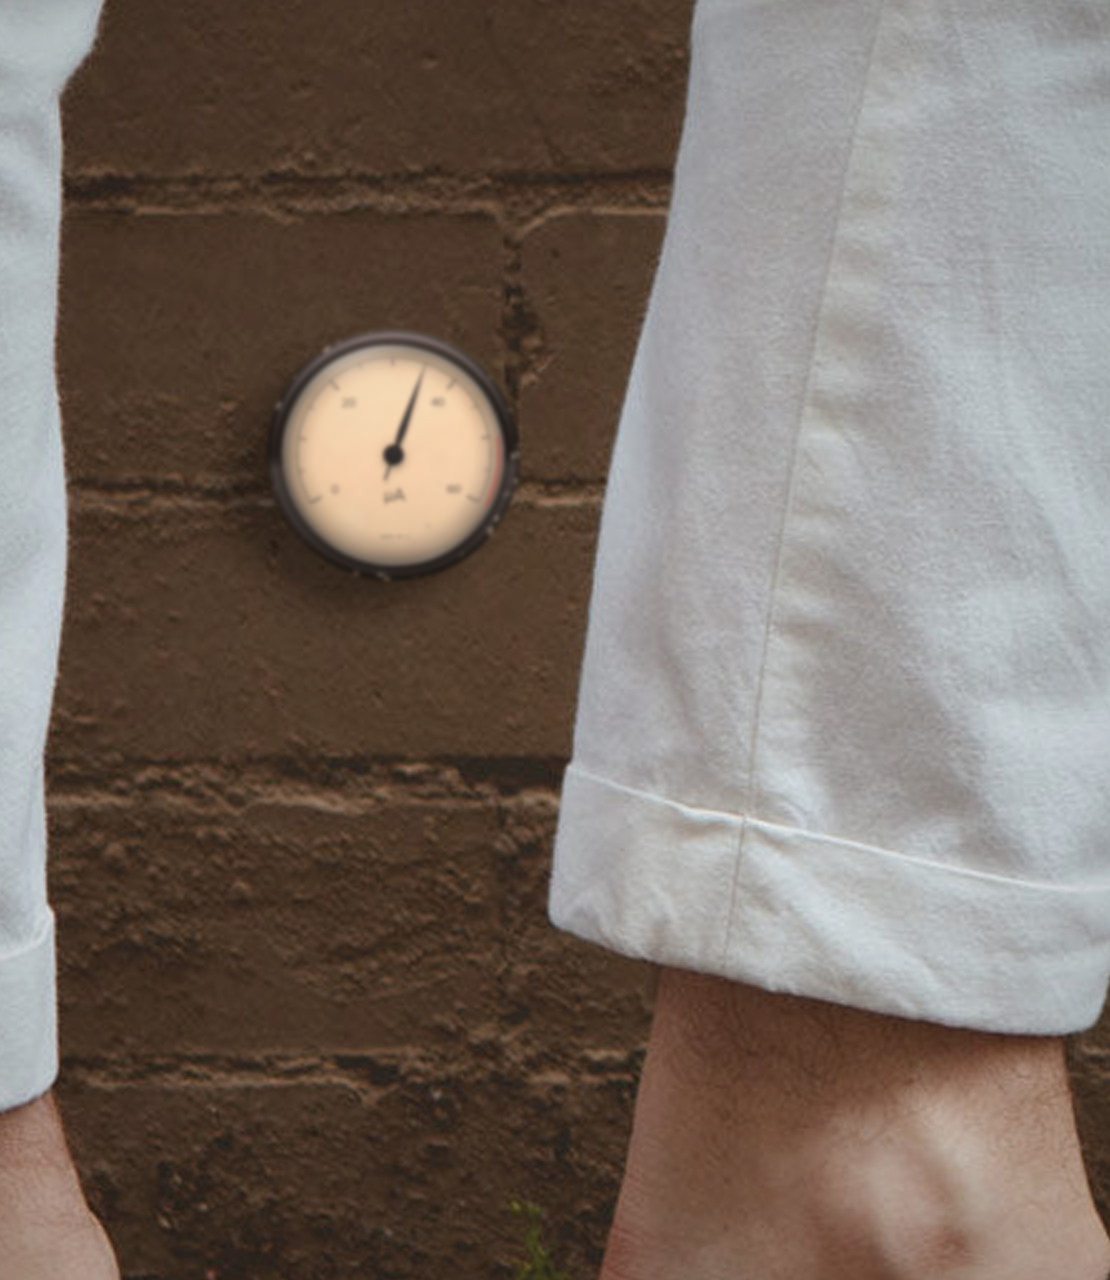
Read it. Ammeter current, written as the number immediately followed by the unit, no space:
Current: 35µA
